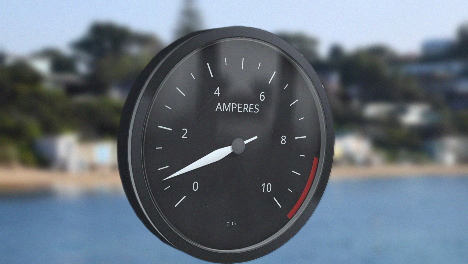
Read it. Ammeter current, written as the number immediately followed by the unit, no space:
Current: 0.75A
